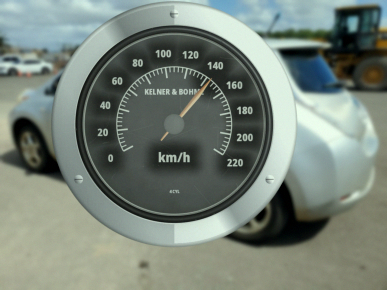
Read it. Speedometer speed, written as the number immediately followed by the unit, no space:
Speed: 144km/h
